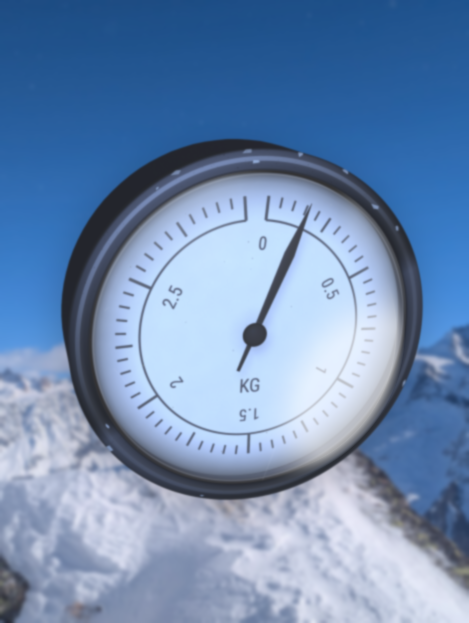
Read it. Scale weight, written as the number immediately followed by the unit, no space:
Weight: 0.15kg
